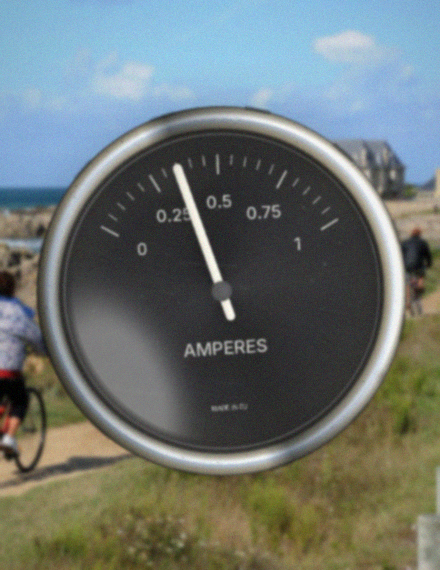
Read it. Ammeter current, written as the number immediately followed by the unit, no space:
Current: 0.35A
